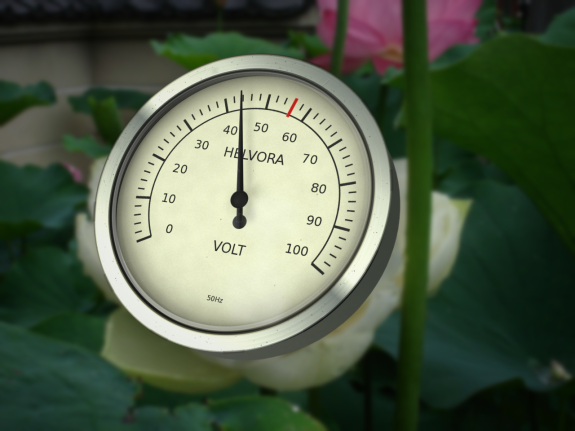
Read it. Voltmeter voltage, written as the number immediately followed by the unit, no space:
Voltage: 44V
